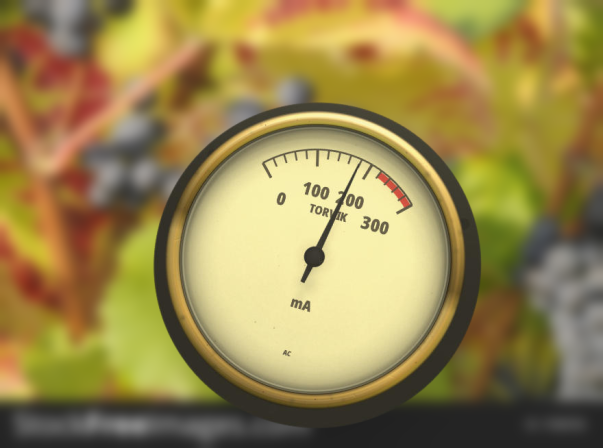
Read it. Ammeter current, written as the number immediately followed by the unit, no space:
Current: 180mA
